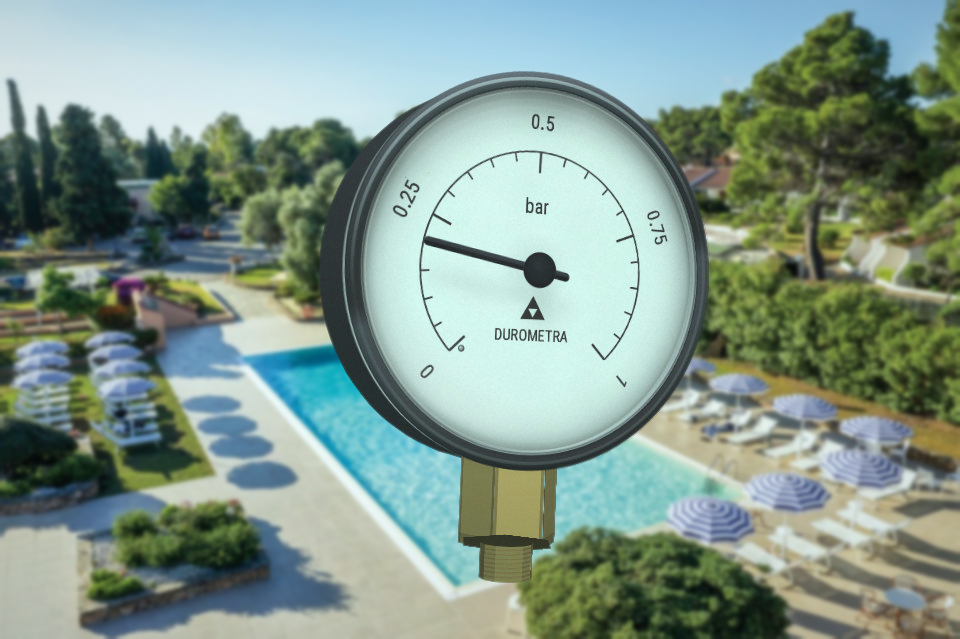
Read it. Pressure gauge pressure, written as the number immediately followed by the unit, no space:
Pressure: 0.2bar
